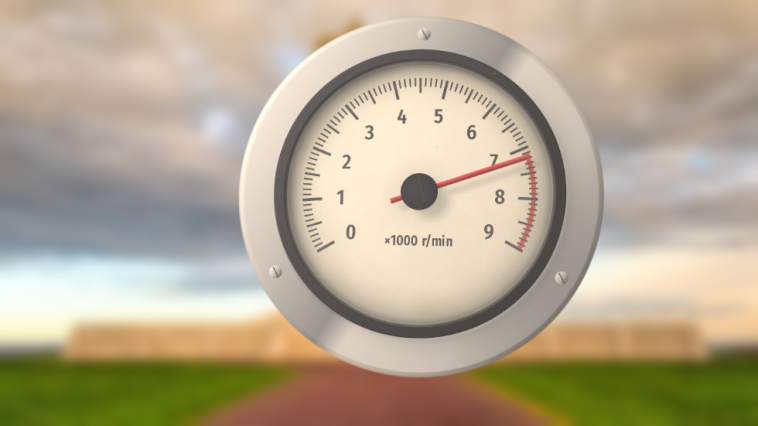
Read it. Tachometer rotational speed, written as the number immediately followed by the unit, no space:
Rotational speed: 7200rpm
